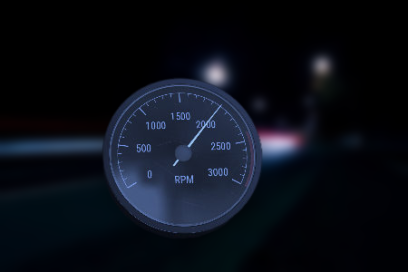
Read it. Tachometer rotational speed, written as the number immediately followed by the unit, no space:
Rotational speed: 2000rpm
